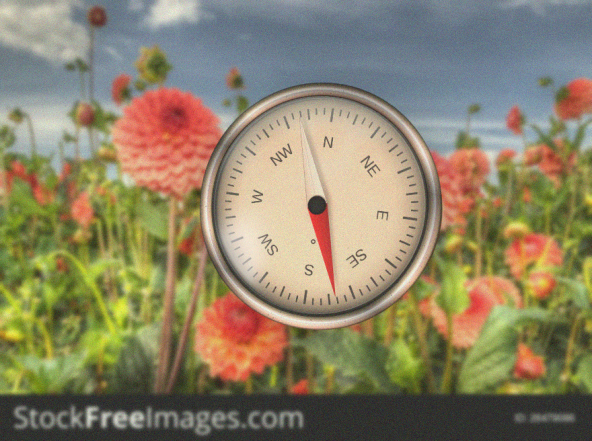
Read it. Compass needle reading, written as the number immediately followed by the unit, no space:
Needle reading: 160°
